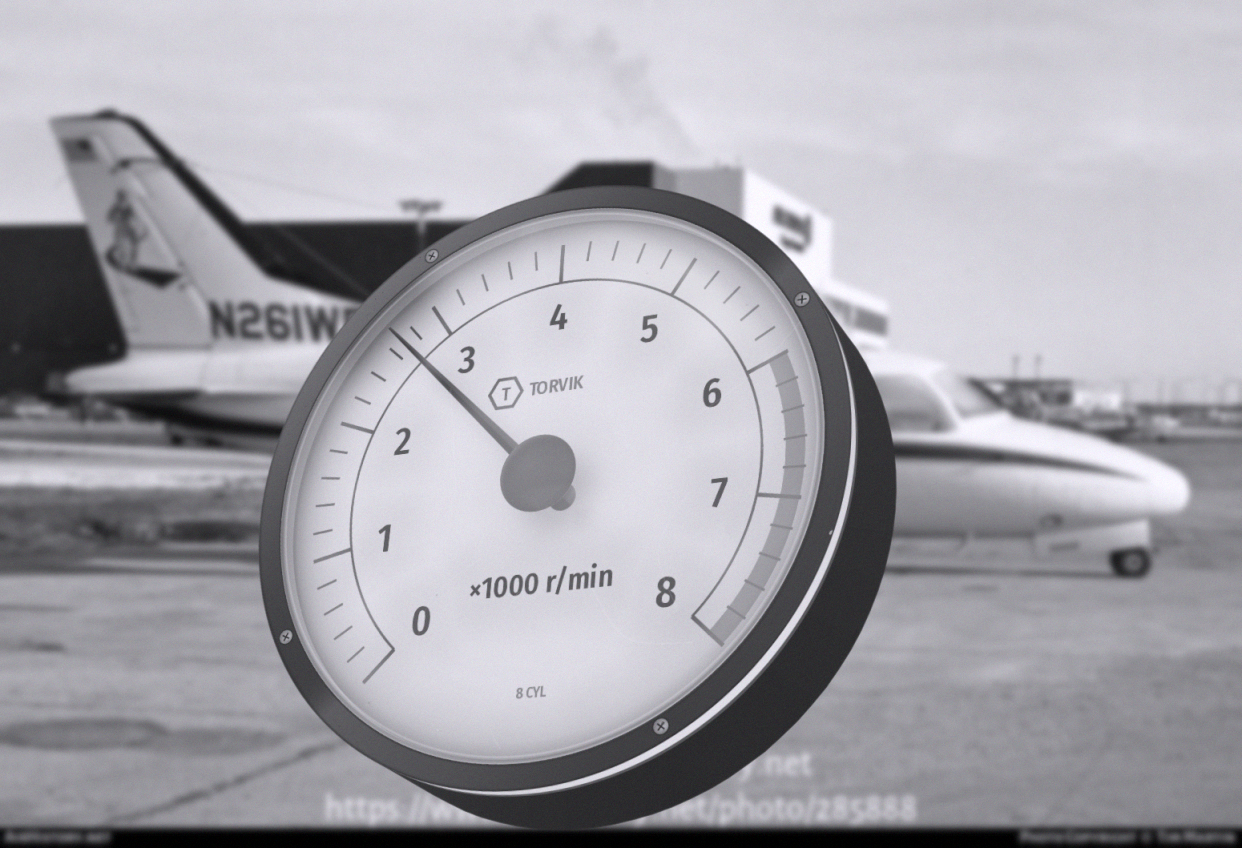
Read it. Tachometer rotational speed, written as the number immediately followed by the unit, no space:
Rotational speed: 2700rpm
